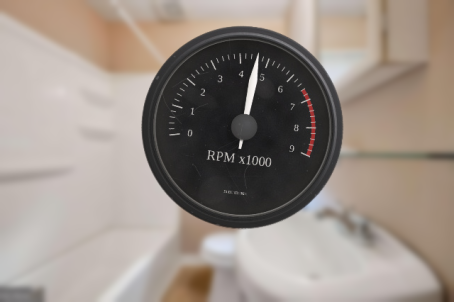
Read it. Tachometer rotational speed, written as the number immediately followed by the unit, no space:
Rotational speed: 4600rpm
